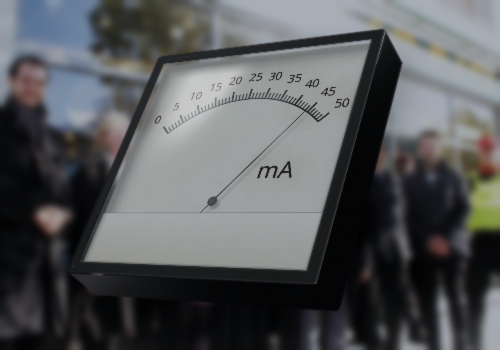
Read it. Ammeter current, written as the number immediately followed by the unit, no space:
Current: 45mA
